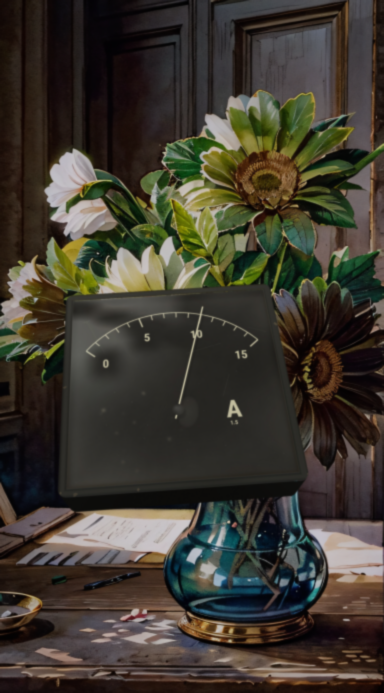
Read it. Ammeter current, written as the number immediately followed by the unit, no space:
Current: 10A
